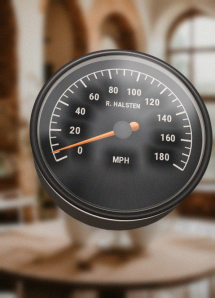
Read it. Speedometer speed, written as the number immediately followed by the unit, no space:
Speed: 5mph
